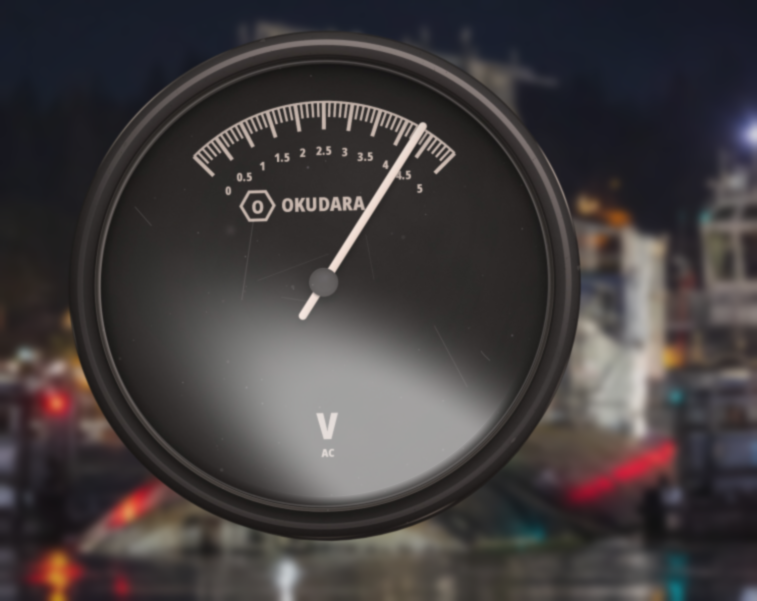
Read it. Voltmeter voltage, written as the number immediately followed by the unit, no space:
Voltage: 4.3V
